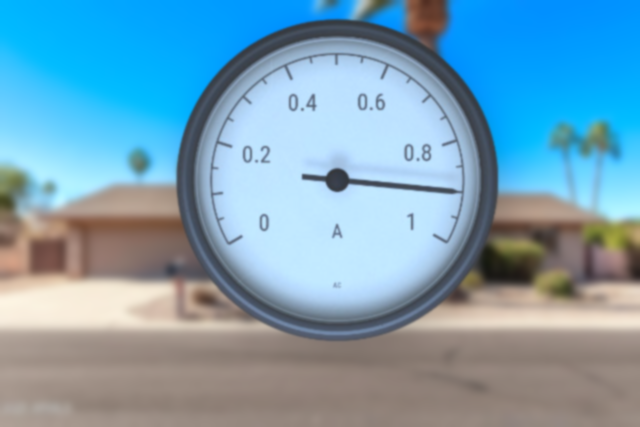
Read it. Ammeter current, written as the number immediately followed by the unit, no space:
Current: 0.9A
